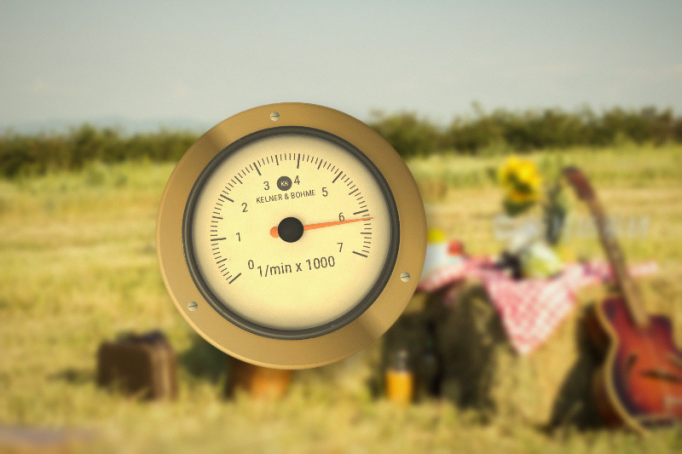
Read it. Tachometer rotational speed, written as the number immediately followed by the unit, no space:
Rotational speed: 6200rpm
